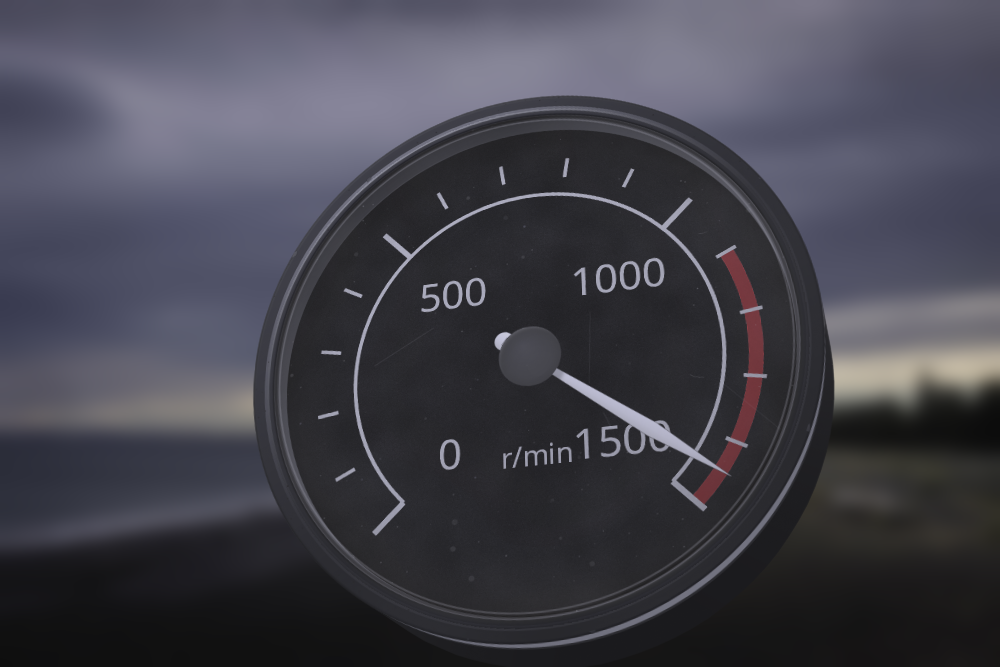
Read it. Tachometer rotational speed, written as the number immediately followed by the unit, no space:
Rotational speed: 1450rpm
